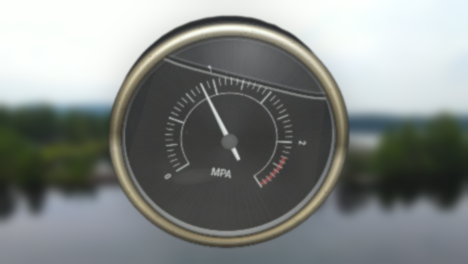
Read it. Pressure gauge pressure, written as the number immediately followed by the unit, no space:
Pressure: 0.9MPa
